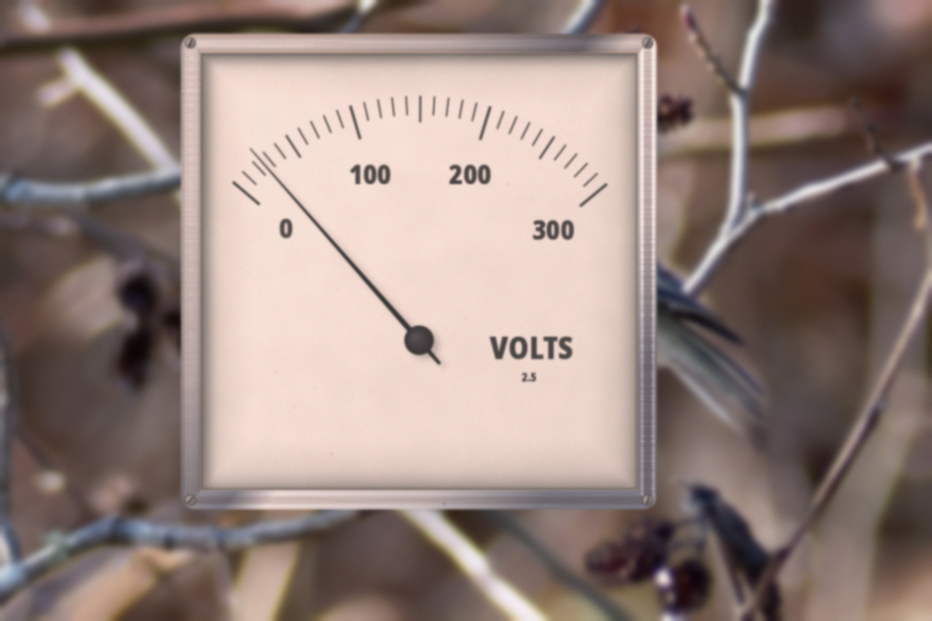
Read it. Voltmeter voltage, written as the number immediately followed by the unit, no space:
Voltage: 25V
